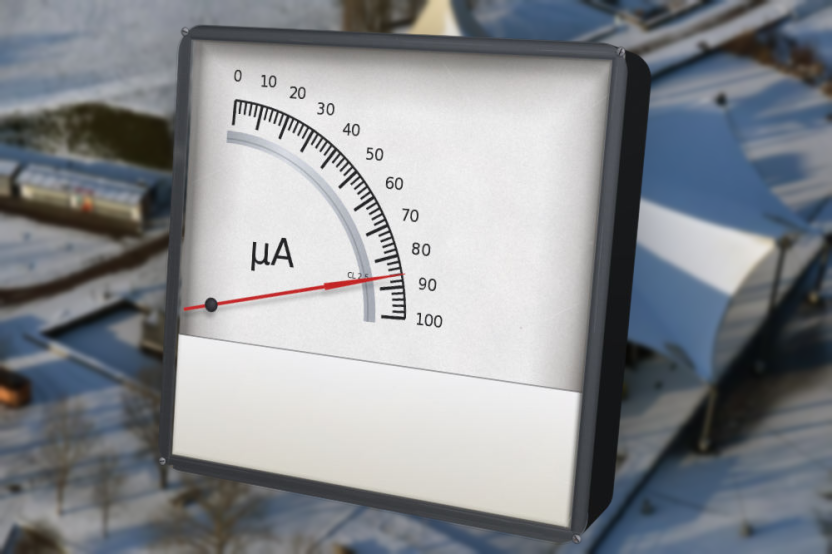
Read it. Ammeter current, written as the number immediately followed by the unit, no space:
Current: 86µA
